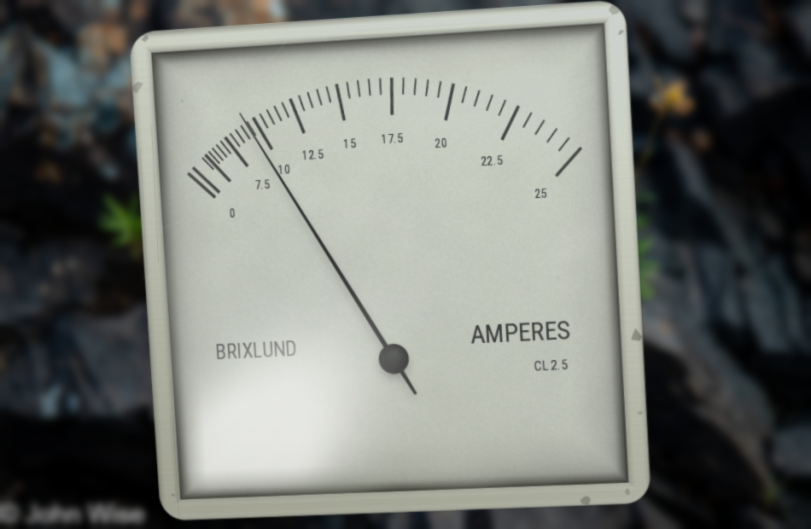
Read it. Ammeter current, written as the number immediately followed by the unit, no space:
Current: 9.5A
